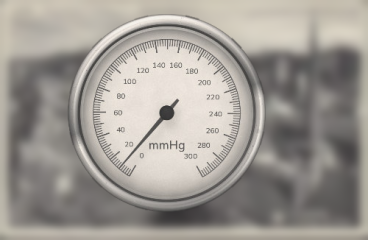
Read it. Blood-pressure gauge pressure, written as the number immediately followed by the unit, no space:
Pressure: 10mmHg
